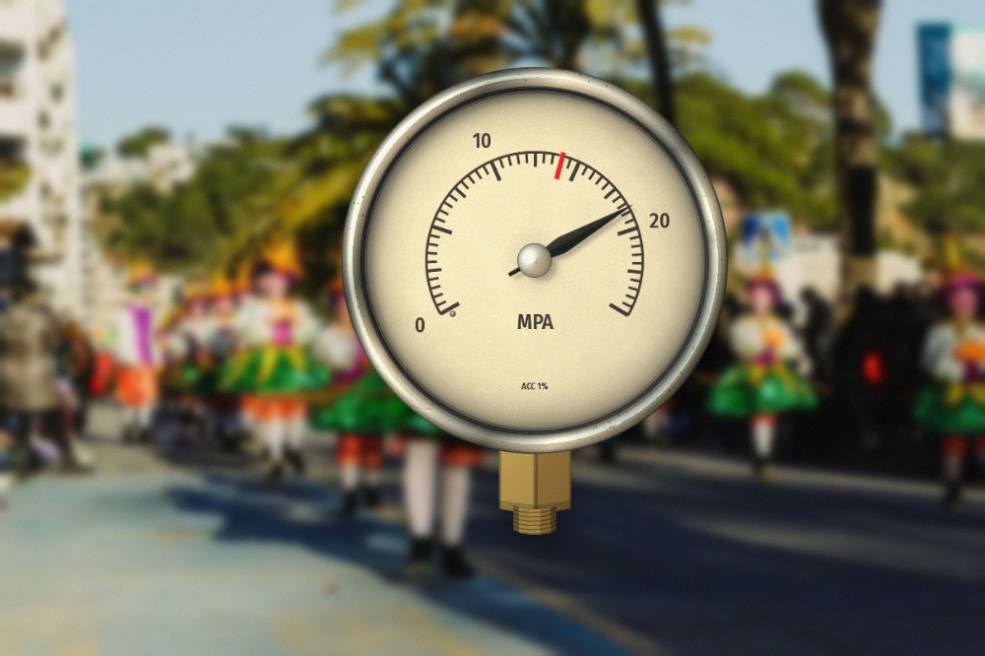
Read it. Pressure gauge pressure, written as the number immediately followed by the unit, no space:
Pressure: 18.75MPa
